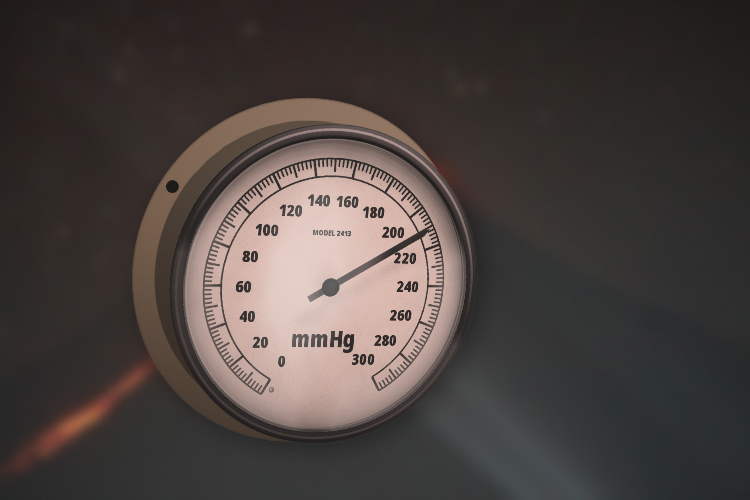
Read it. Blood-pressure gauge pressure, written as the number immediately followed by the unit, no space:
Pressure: 210mmHg
